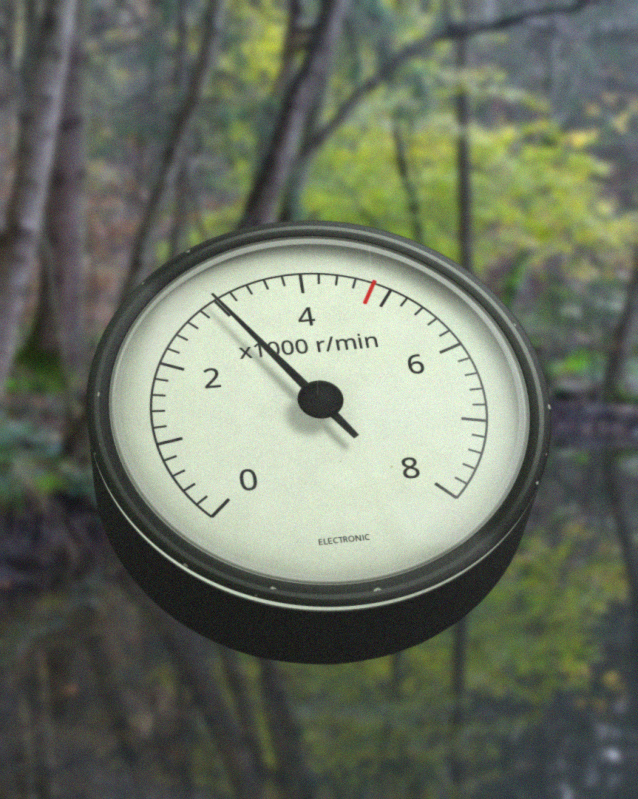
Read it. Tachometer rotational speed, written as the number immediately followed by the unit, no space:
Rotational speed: 3000rpm
